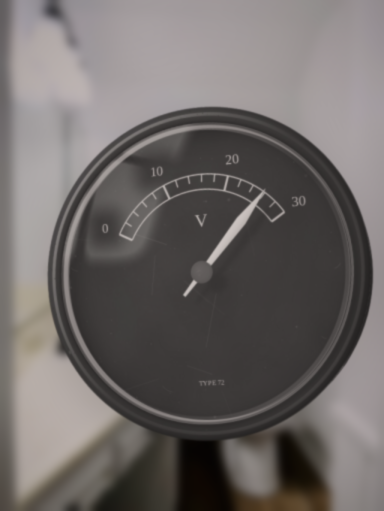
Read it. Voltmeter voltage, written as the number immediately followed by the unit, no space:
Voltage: 26V
